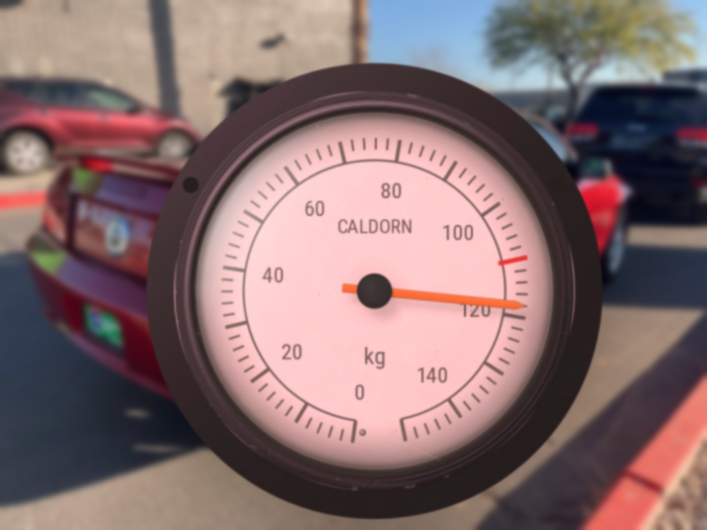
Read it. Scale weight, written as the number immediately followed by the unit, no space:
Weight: 118kg
